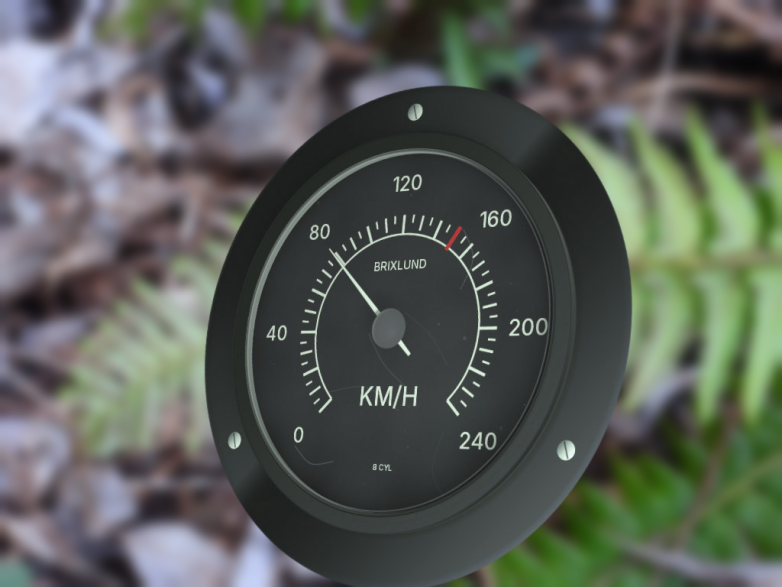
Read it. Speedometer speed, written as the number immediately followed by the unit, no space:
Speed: 80km/h
